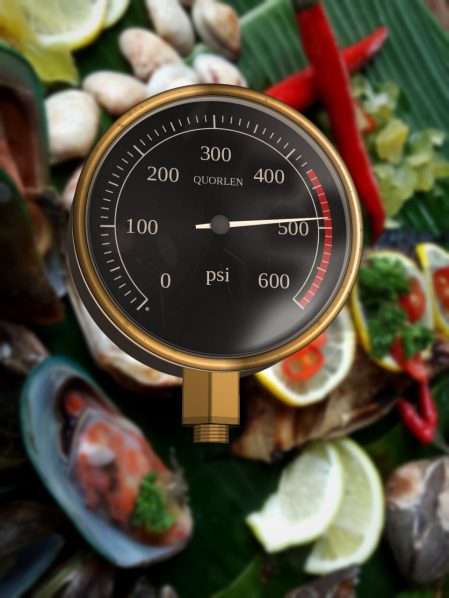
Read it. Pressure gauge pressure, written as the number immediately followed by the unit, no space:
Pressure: 490psi
